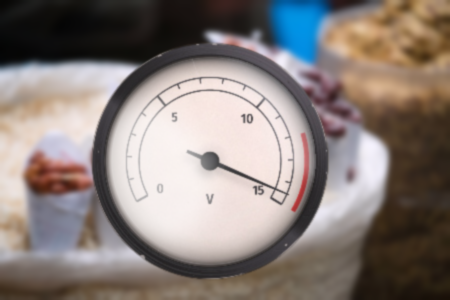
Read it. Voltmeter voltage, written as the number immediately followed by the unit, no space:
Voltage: 14.5V
